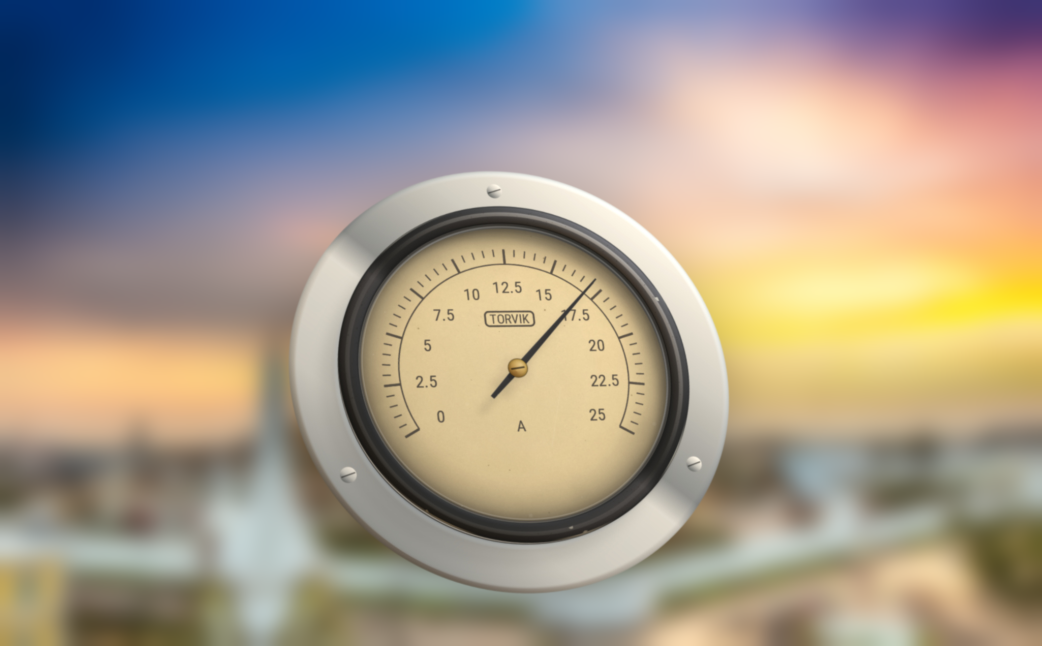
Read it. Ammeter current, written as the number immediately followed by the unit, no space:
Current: 17A
